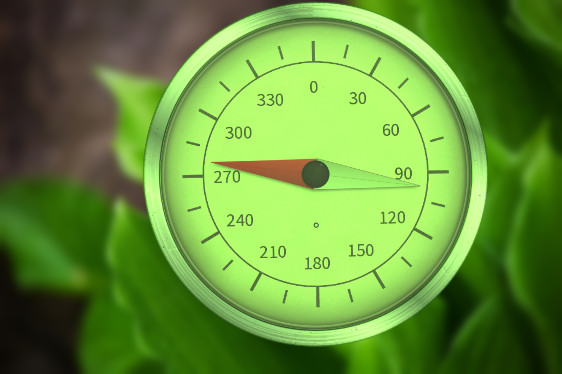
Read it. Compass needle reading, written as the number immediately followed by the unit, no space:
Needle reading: 277.5°
